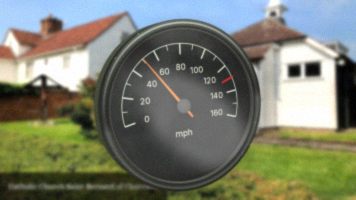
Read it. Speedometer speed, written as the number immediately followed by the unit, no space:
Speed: 50mph
